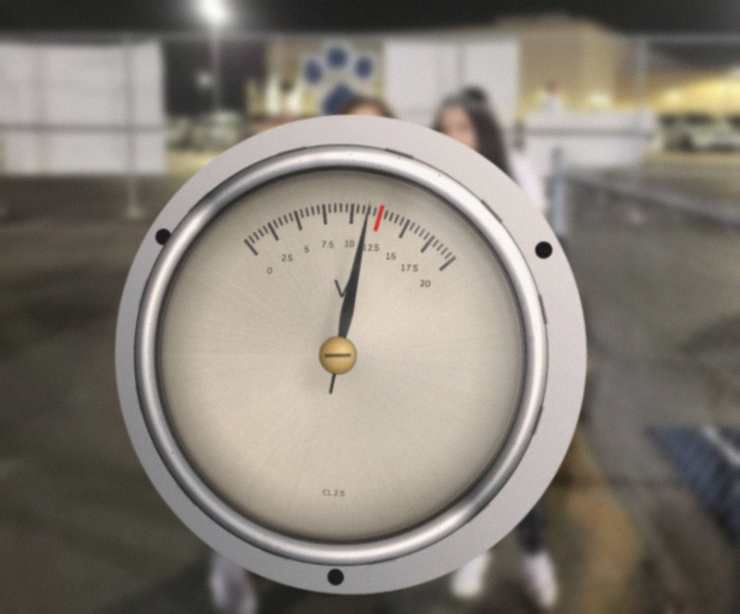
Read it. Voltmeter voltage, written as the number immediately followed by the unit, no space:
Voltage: 11.5V
